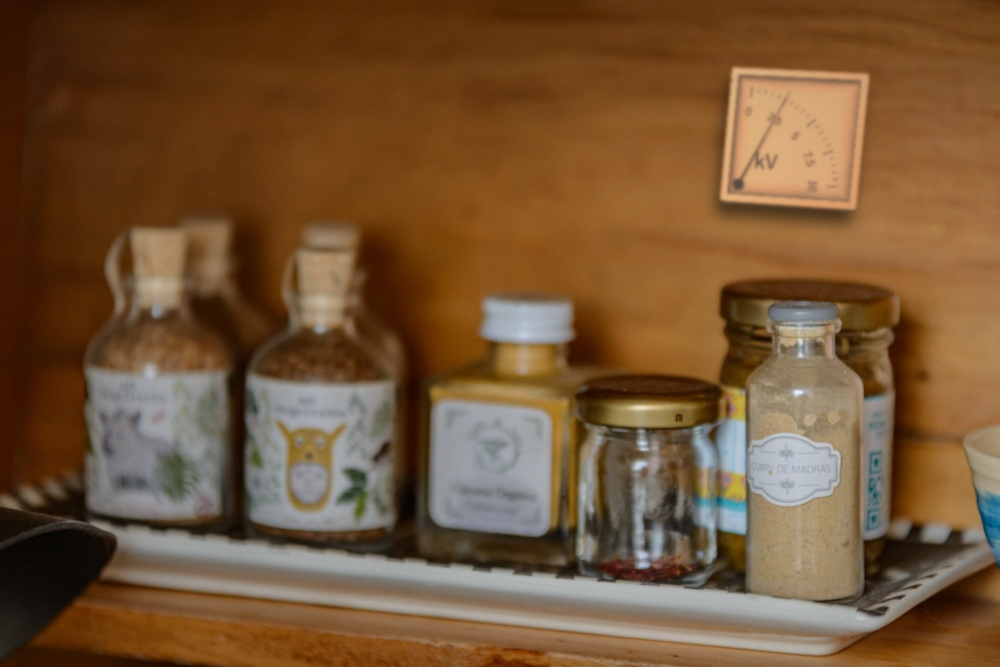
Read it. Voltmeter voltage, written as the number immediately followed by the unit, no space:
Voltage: 2.5kV
